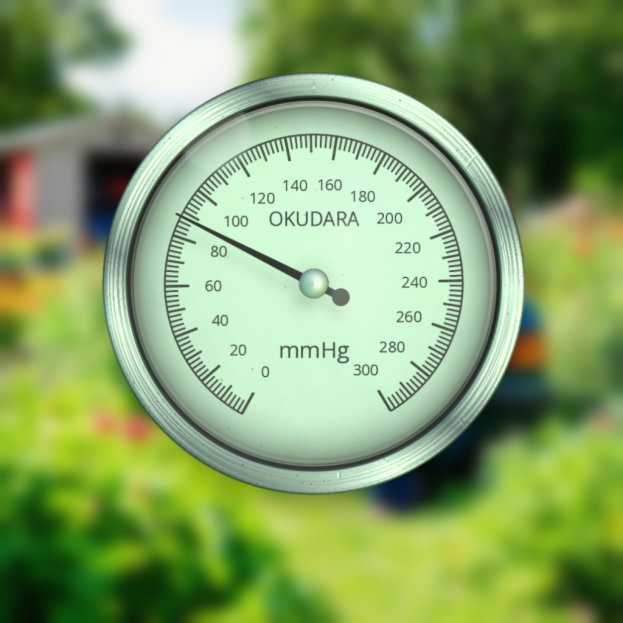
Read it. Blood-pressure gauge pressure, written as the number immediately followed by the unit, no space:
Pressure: 88mmHg
